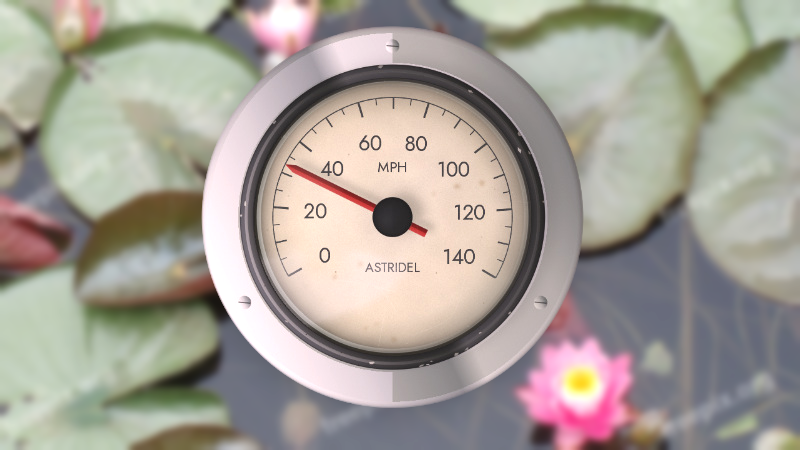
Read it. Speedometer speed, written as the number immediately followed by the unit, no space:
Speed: 32.5mph
